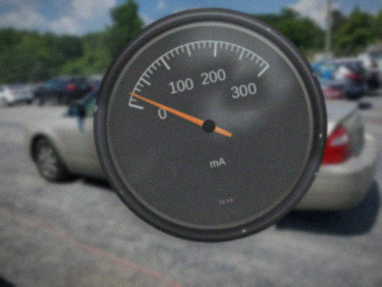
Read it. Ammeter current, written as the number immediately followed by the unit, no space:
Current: 20mA
